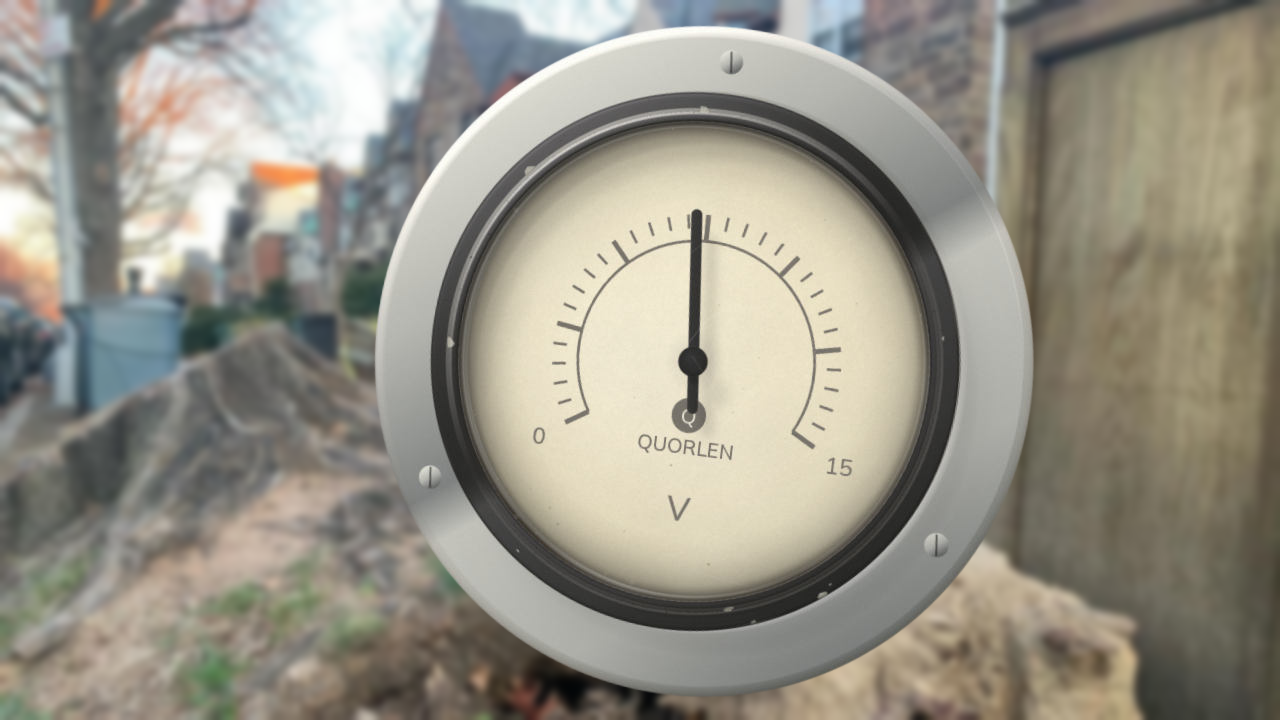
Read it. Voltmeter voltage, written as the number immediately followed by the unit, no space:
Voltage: 7.25V
